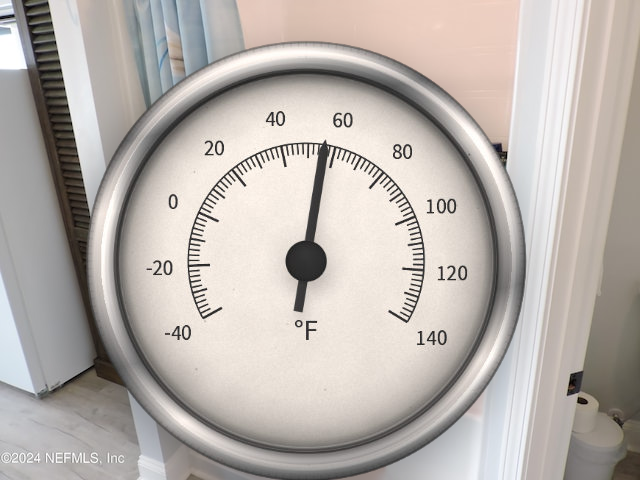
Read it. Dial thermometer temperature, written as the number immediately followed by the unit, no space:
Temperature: 56°F
